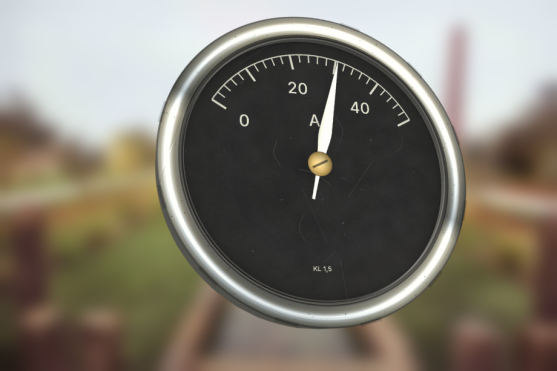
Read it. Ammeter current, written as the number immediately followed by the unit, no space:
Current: 30A
